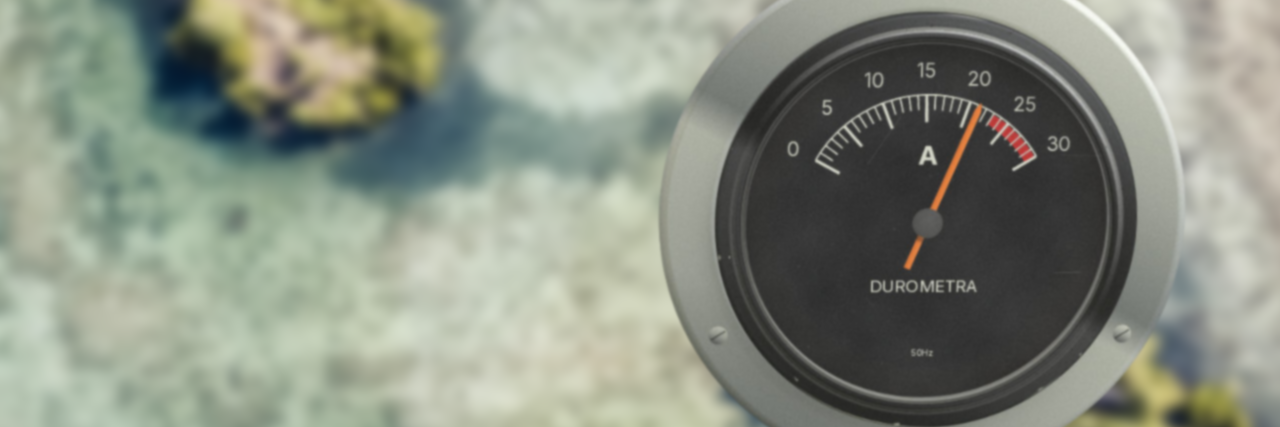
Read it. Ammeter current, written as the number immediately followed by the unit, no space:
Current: 21A
